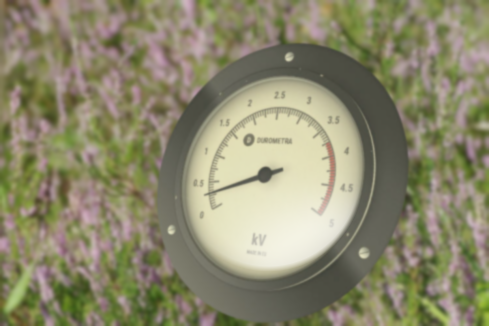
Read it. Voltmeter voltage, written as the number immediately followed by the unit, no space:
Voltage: 0.25kV
